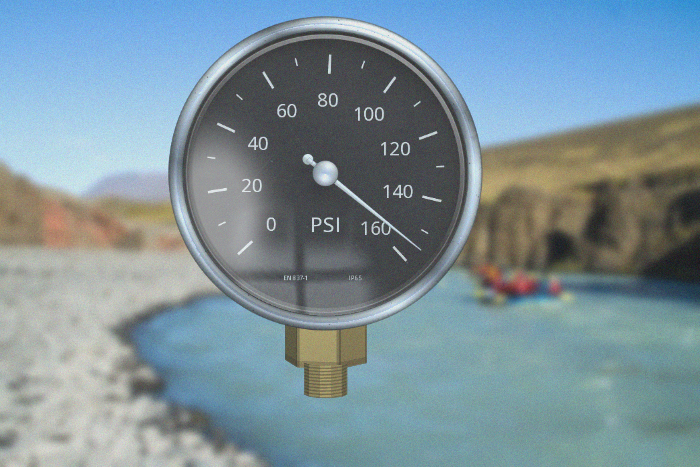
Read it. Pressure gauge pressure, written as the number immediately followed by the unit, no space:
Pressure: 155psi
